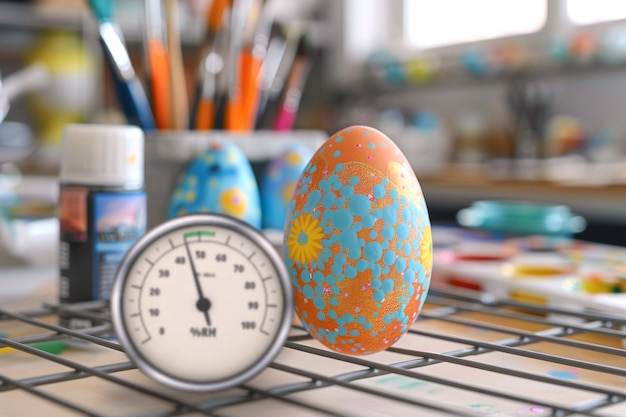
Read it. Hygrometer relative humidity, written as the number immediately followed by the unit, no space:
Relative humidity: 45%
